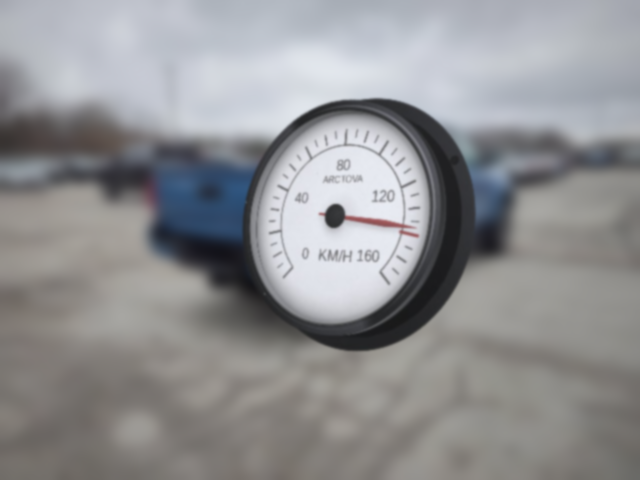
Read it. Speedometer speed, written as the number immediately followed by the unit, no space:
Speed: 137.5km/h
